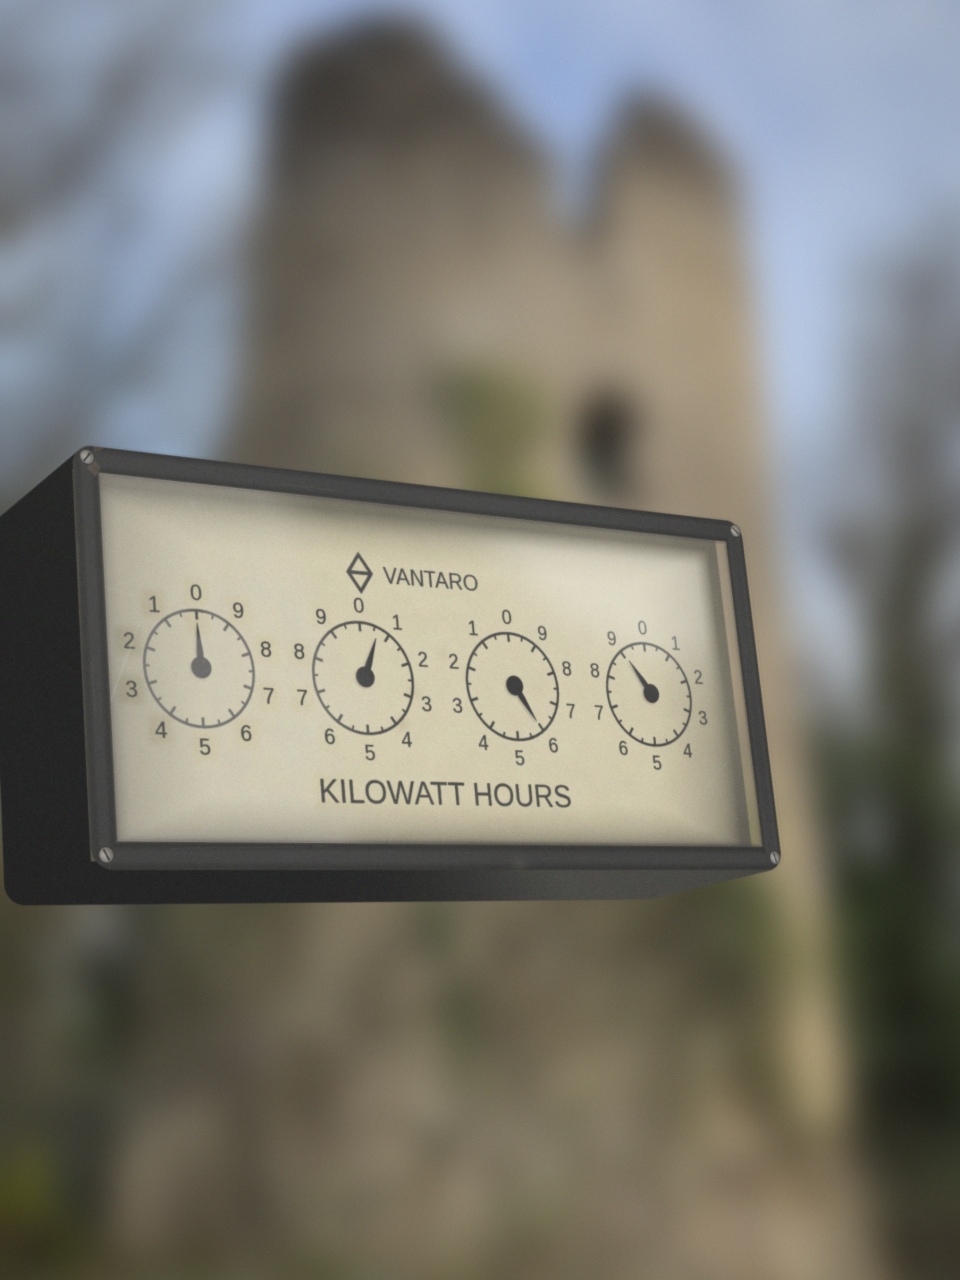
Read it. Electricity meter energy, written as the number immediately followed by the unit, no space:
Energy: 59kWh
